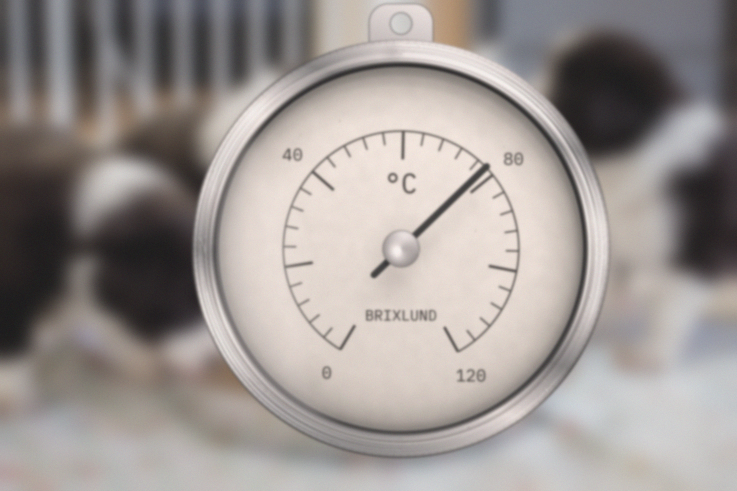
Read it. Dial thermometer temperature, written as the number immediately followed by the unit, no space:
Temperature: 78°C
